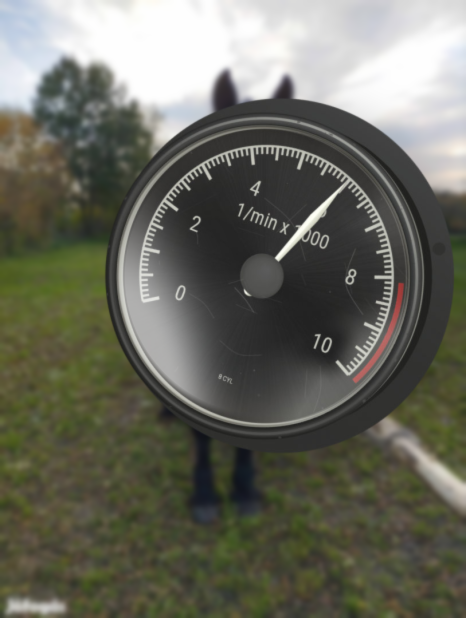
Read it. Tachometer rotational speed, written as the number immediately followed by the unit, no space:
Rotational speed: 6000rpm
